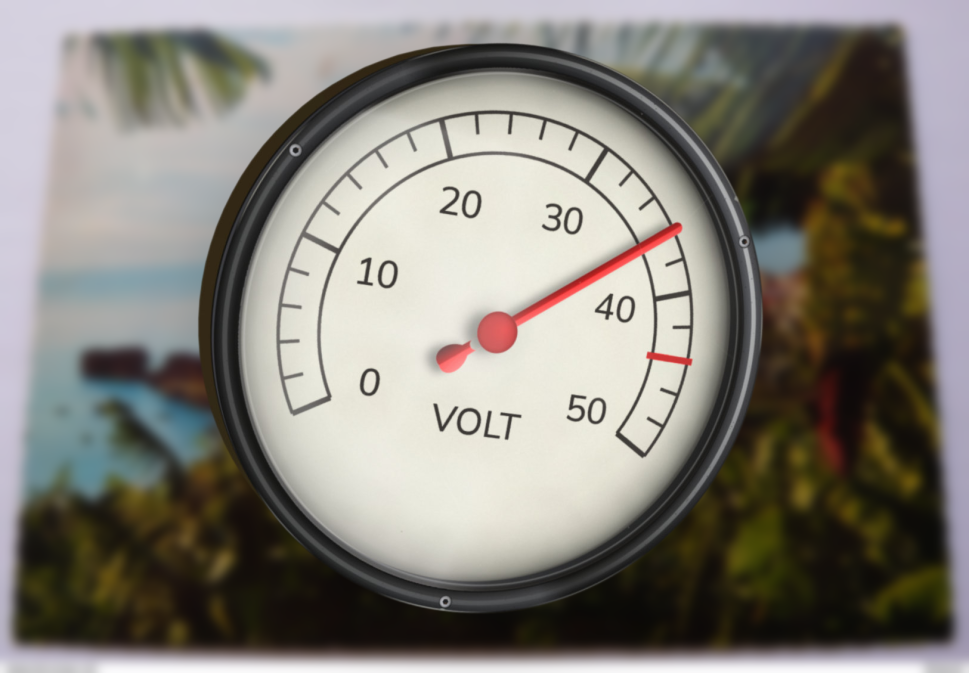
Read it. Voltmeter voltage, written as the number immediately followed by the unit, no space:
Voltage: 36V
